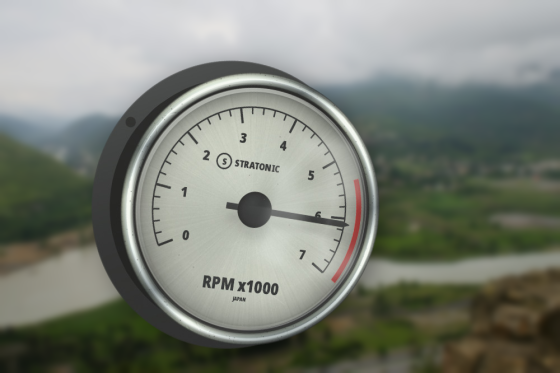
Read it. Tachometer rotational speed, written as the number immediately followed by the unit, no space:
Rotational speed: 6100rpm
